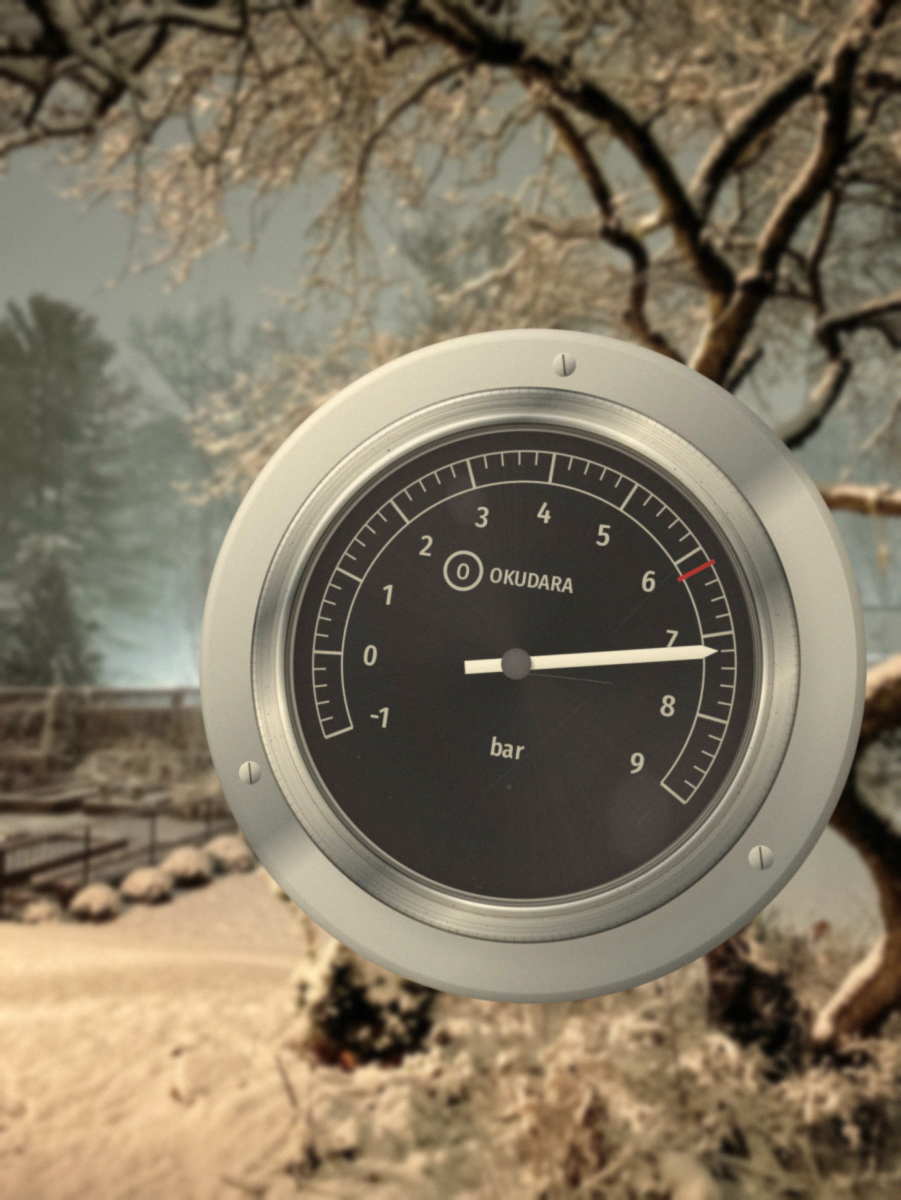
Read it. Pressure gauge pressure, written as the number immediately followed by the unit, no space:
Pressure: 7.2bar
